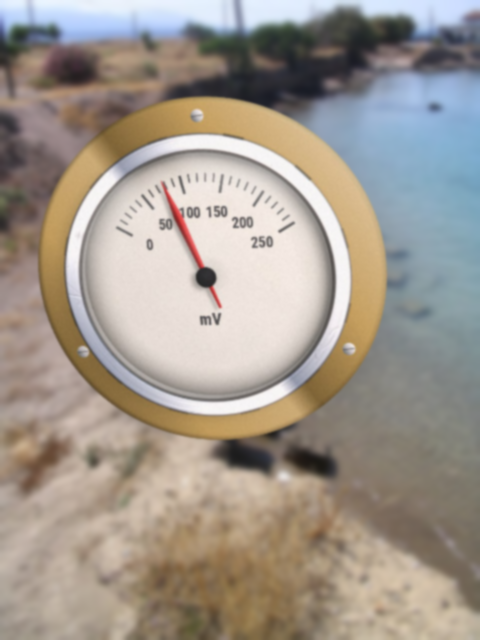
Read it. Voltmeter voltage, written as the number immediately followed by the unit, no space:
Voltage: 80mV
